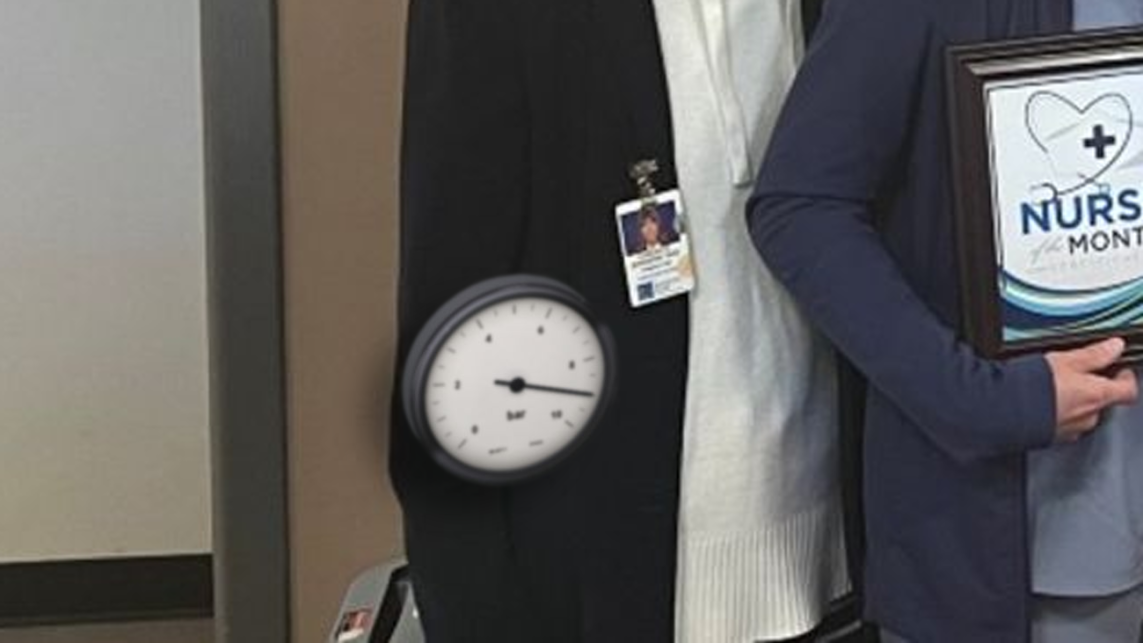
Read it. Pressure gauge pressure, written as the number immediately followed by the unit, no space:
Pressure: 9bar
